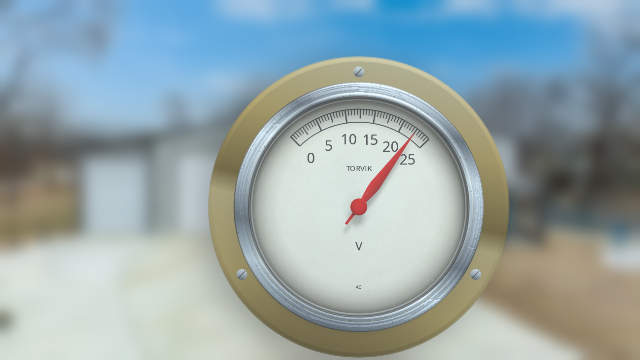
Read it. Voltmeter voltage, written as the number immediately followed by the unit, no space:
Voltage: 22.5V
